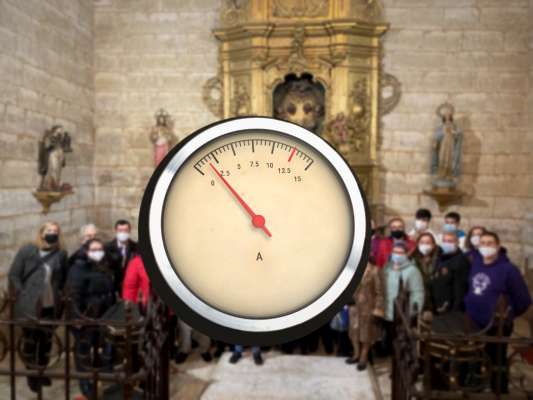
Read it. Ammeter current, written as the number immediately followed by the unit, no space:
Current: 1.5A
